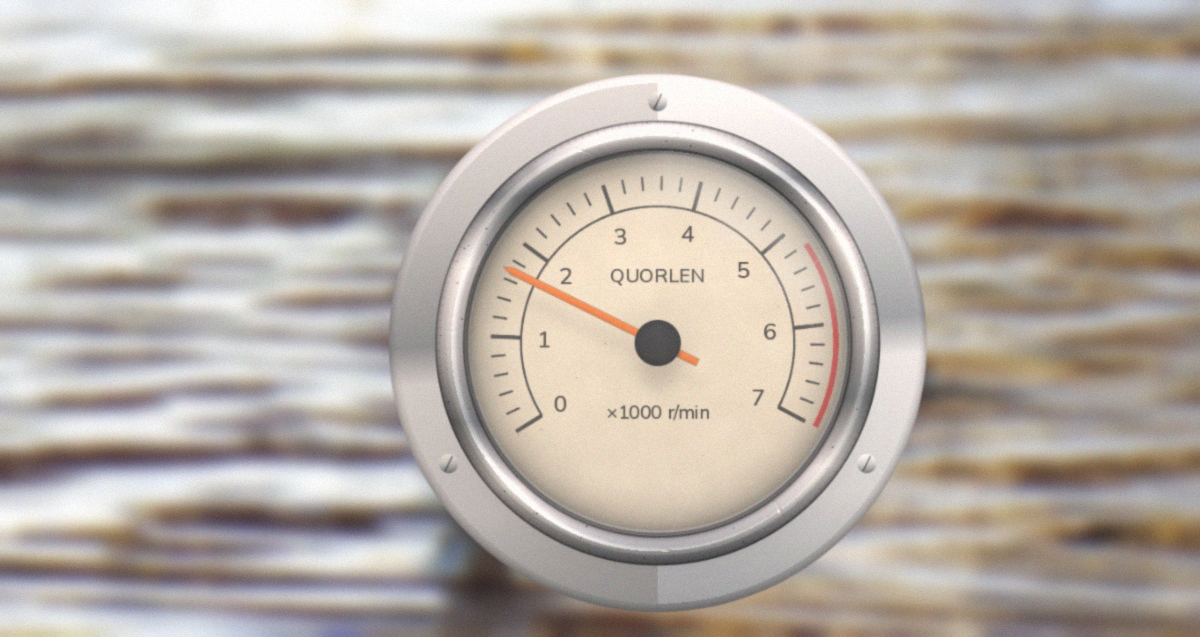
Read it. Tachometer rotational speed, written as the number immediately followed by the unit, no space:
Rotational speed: 1700rpm
